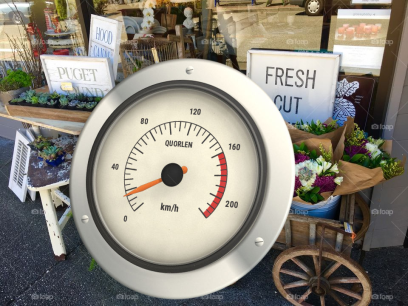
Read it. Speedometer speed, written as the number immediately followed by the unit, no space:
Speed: 15km/h
